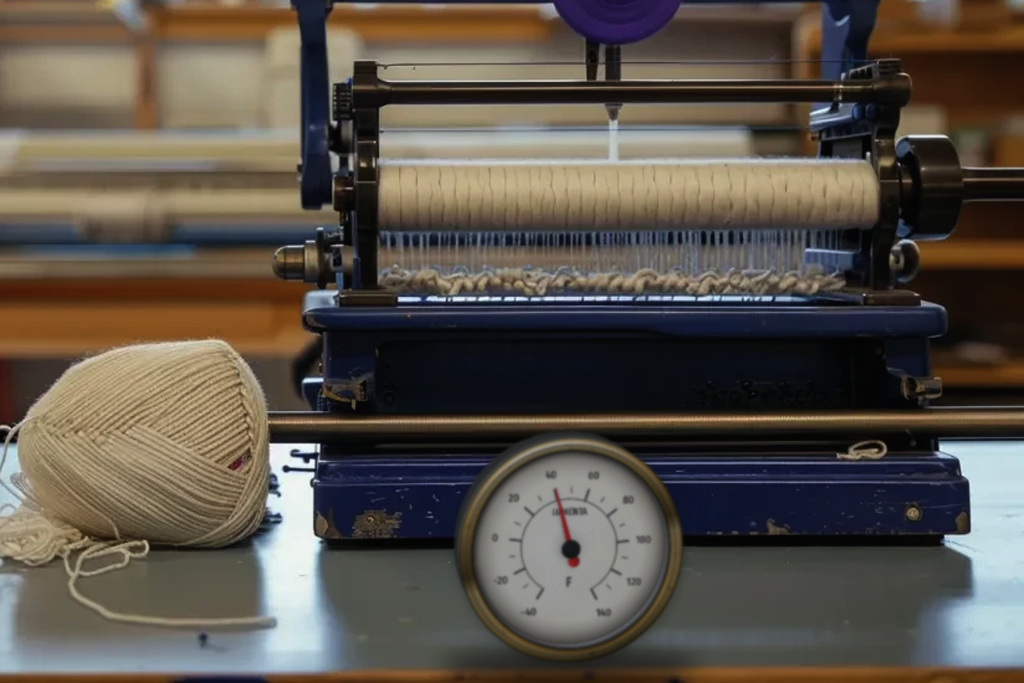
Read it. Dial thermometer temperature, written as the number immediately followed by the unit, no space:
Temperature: 40°F
